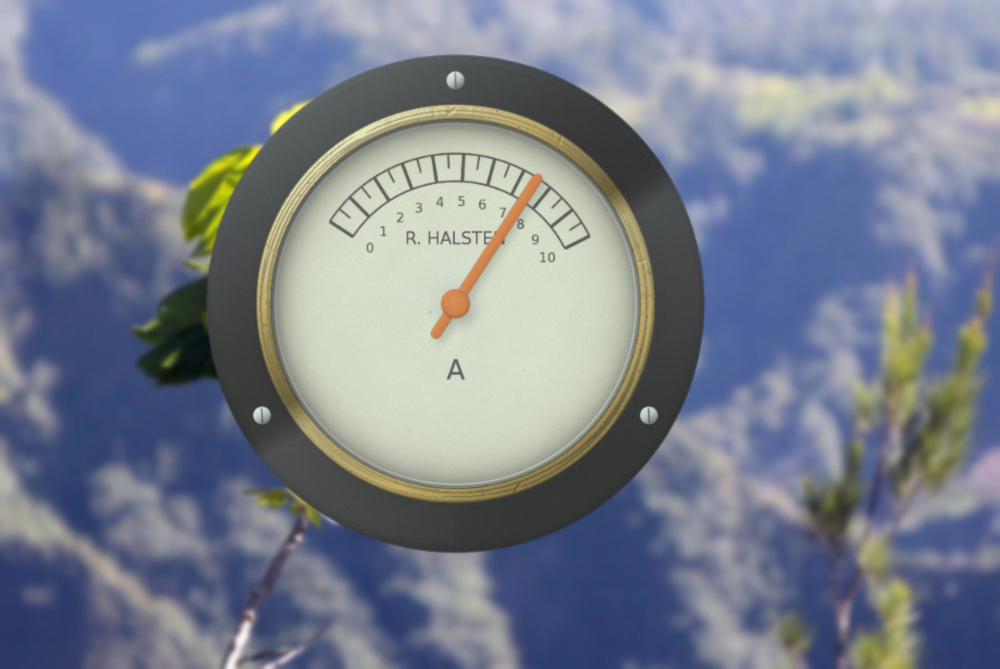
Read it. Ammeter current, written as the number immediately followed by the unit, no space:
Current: 7.5A
